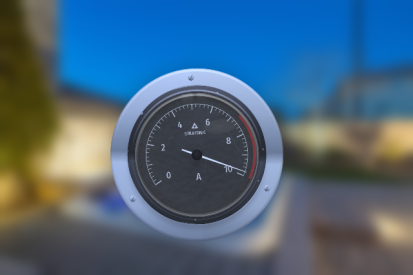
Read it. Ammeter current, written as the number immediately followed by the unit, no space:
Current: 9.8A
